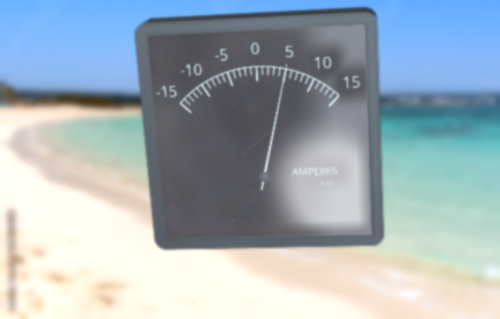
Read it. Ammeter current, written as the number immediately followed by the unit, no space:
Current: 5A
